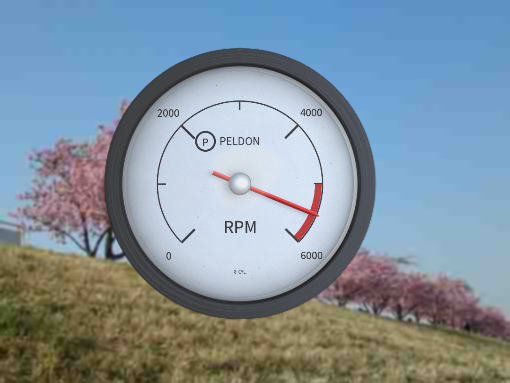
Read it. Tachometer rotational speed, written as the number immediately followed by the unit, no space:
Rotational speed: 5500rpm
